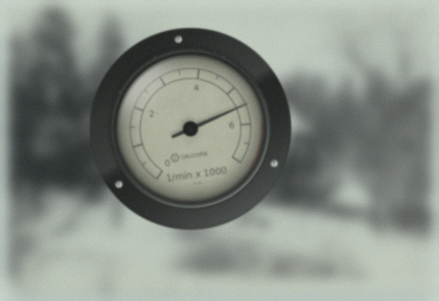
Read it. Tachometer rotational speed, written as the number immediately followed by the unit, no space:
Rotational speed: 5500rpm
